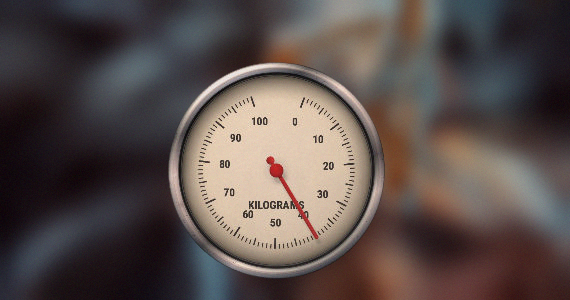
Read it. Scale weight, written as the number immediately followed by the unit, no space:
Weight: 40kg
